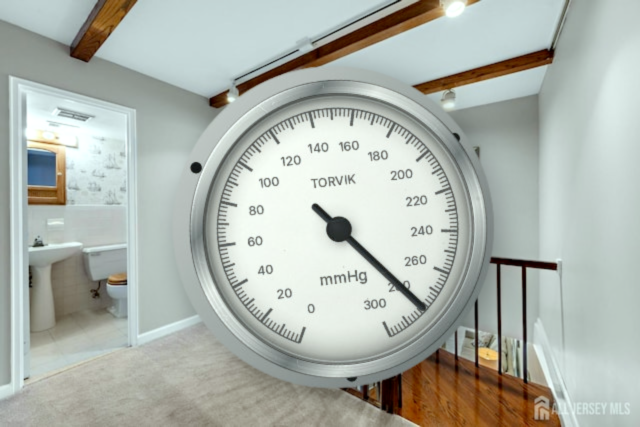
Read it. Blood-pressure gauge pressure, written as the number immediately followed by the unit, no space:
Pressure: 280mmHg
